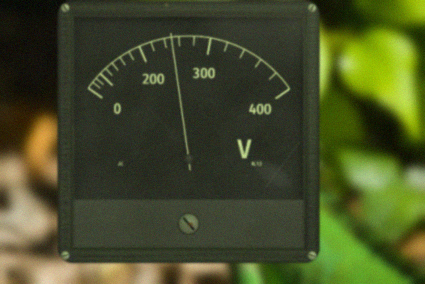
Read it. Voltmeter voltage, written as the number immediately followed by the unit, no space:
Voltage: 250V
